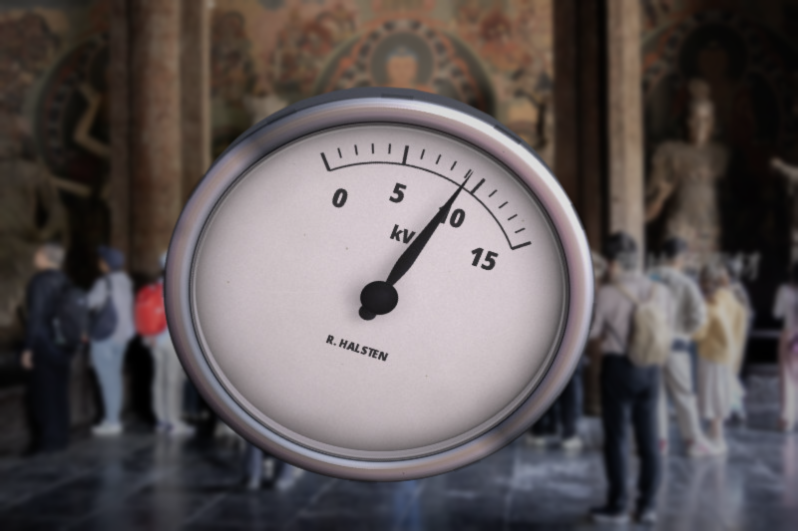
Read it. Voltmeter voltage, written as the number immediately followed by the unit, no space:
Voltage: 9kV
